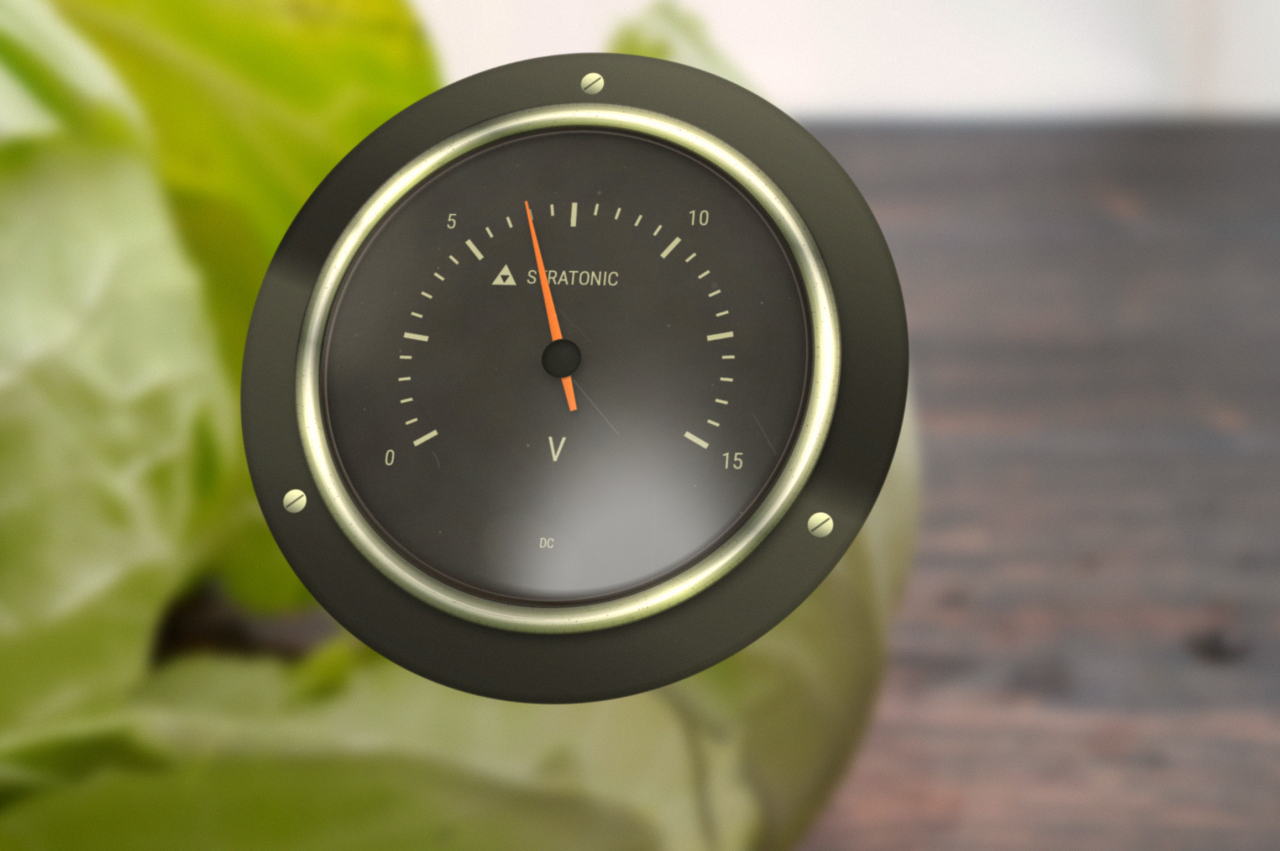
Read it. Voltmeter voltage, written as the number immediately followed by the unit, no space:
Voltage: 6.5V
